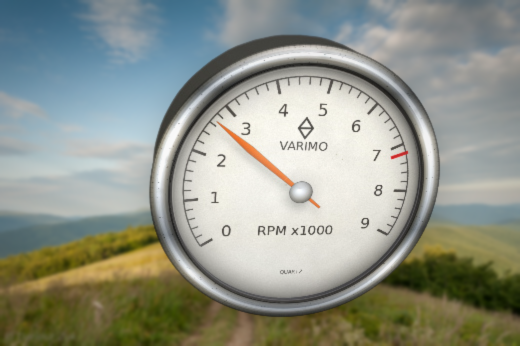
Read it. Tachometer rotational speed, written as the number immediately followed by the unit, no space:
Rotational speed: 2700rpm
